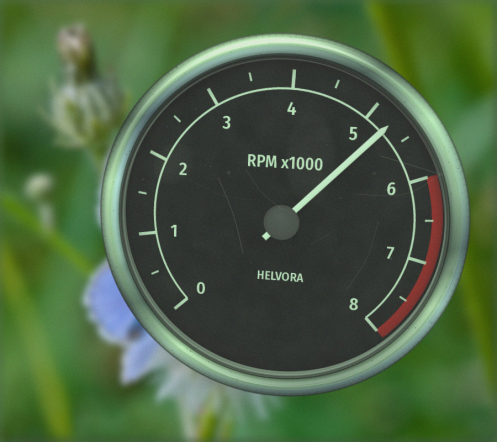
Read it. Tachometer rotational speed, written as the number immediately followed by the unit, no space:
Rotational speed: 5250rpm
